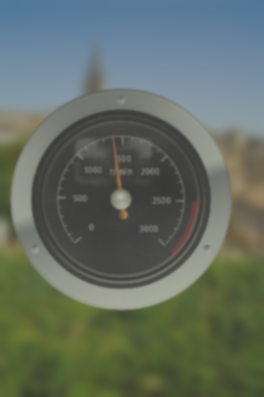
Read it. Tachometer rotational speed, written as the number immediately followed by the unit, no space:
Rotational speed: 1400rpm
